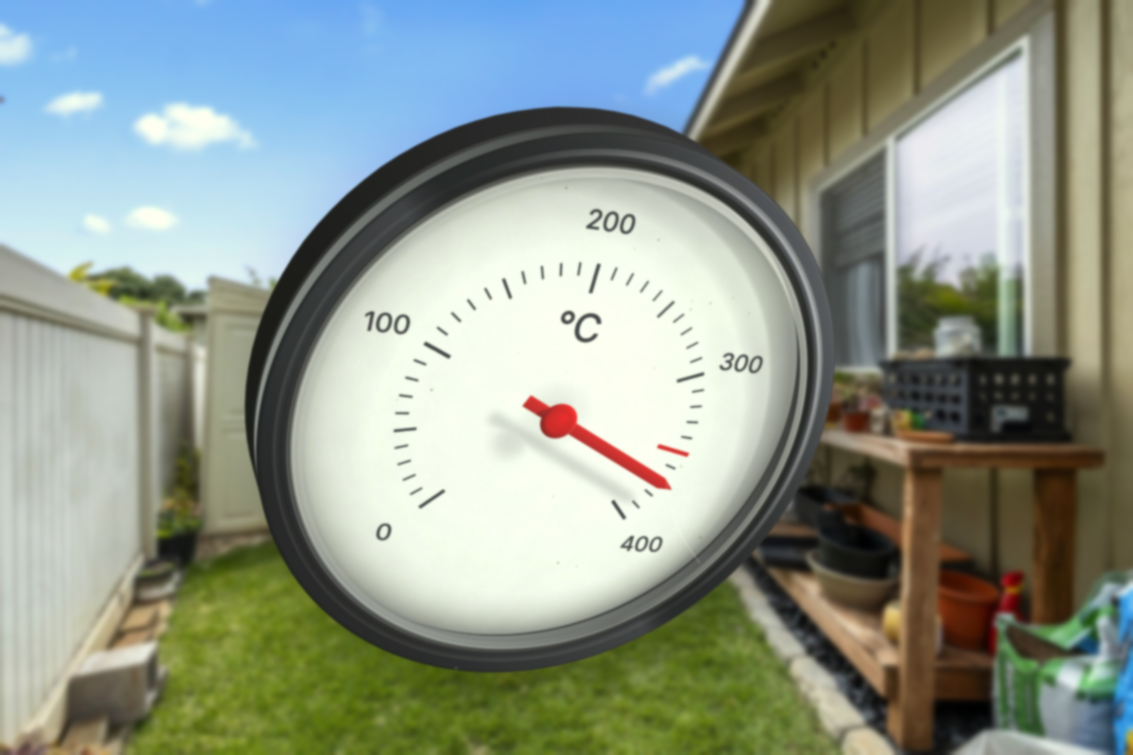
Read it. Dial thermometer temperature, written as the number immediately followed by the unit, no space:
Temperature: 370°C
